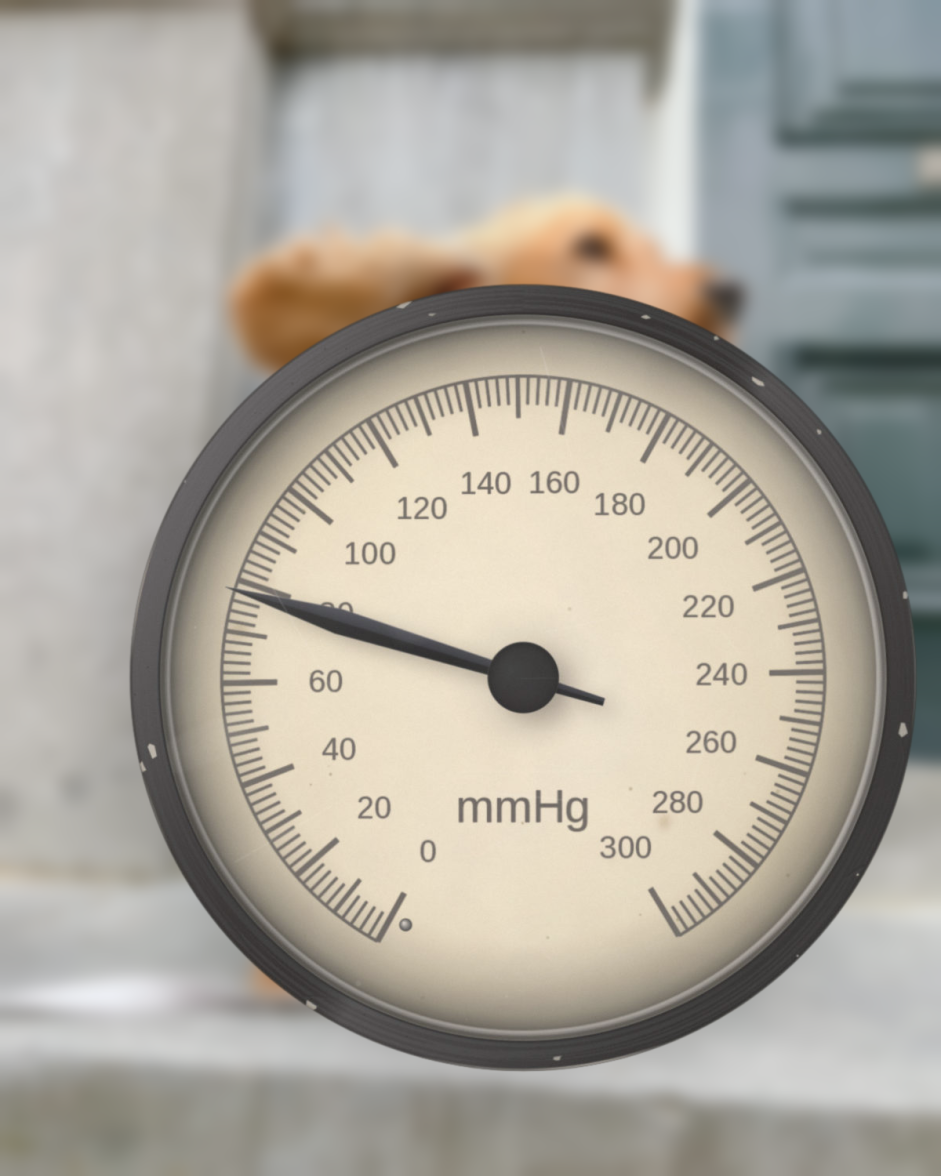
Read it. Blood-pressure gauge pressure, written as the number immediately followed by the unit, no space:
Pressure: 78mmHg
